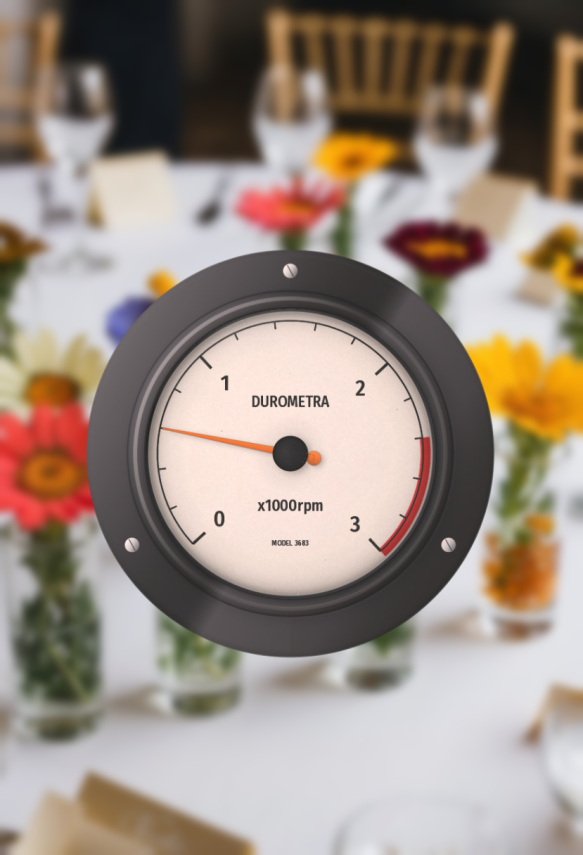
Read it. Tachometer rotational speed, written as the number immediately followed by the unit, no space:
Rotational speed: 600rpm
